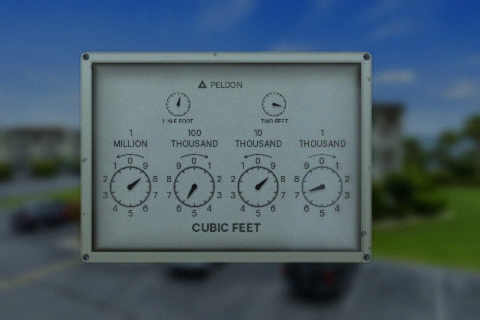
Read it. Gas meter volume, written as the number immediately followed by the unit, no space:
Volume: 858700ft³
